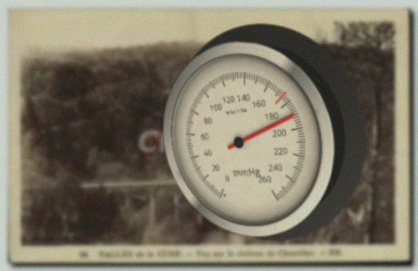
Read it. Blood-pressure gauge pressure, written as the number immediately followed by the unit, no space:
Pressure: 190mmHg
